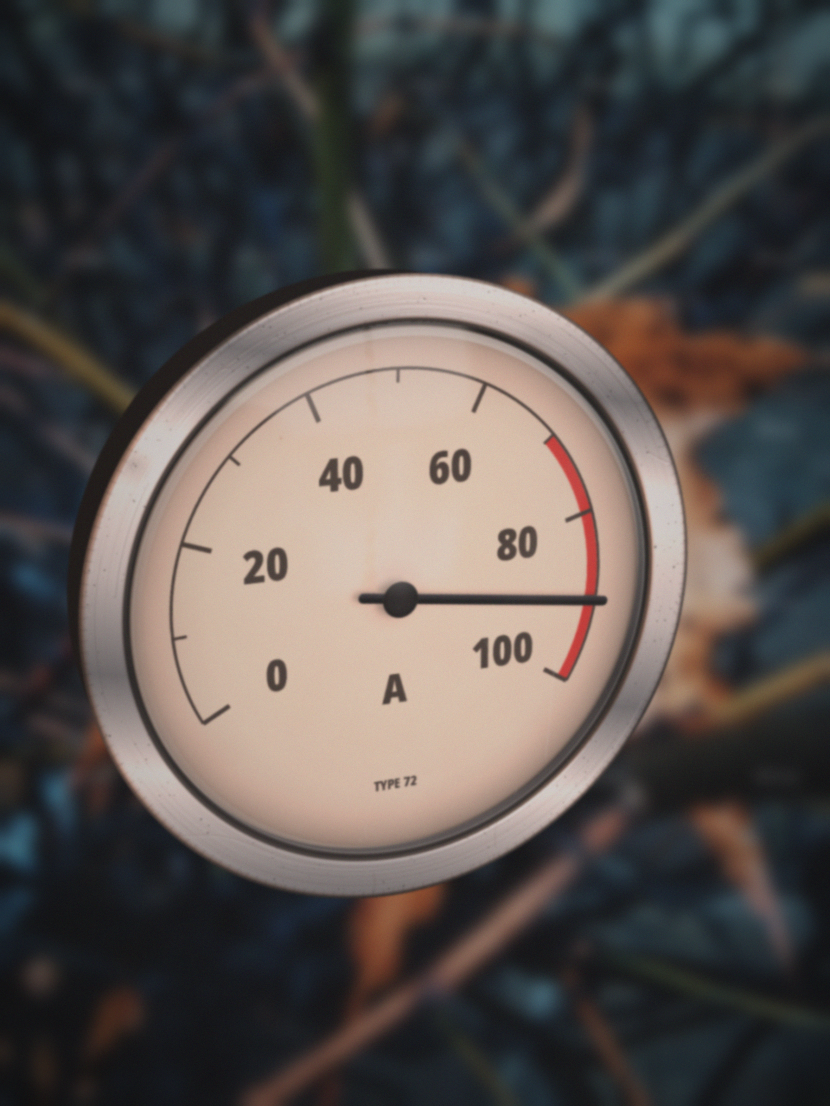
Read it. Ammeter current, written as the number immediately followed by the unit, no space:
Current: 90A
